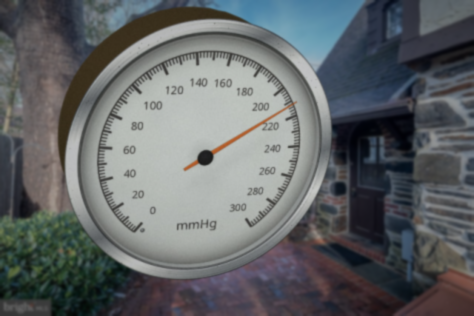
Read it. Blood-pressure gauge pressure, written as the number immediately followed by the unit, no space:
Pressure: 210mmHg
